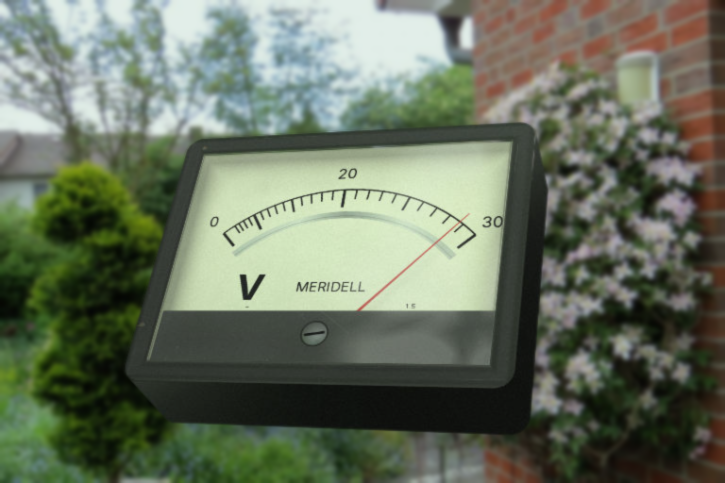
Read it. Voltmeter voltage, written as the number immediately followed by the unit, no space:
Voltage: 29V
